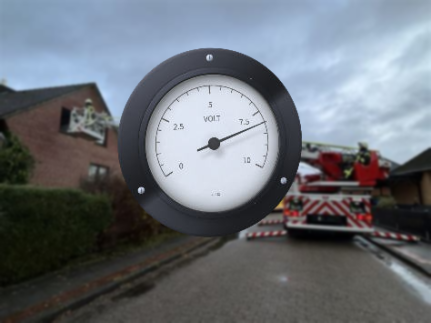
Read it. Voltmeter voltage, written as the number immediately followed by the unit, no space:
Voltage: 8V
